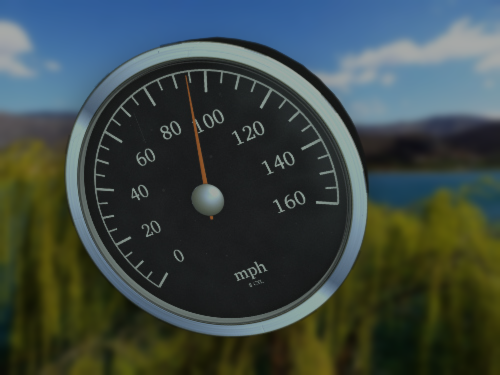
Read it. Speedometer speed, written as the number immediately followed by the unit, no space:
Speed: 95mph
